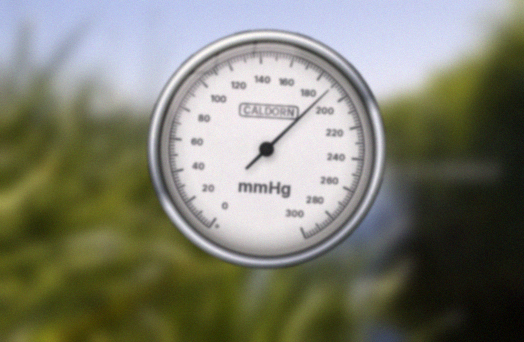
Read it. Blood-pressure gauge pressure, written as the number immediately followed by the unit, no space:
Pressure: 190mmHg
